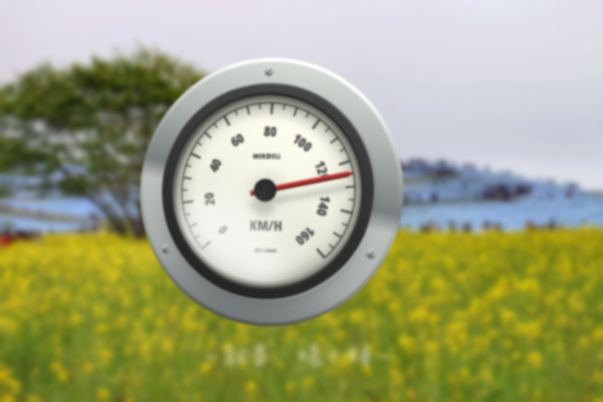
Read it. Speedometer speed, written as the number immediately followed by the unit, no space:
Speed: 125km/h
